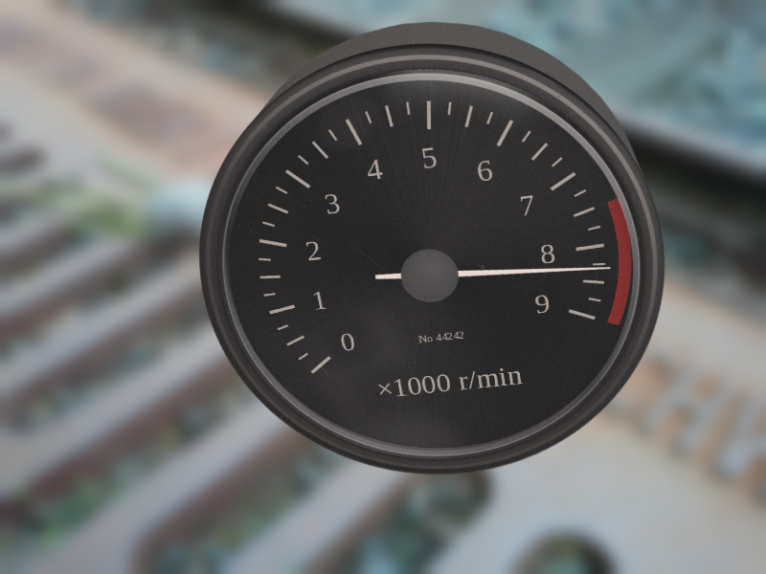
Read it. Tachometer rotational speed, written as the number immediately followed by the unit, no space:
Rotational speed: 8250rpm
